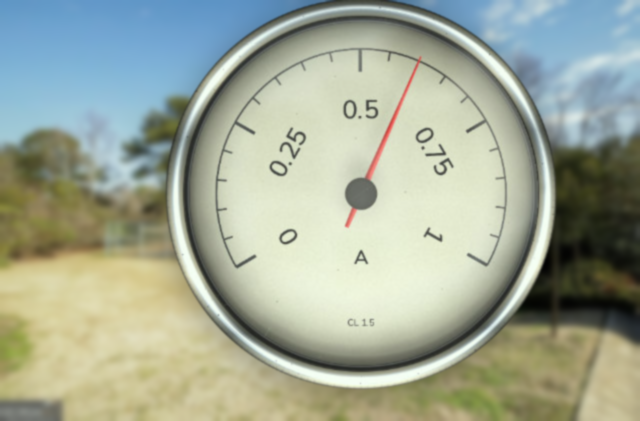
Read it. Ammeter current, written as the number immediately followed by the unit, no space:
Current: 0.6A
